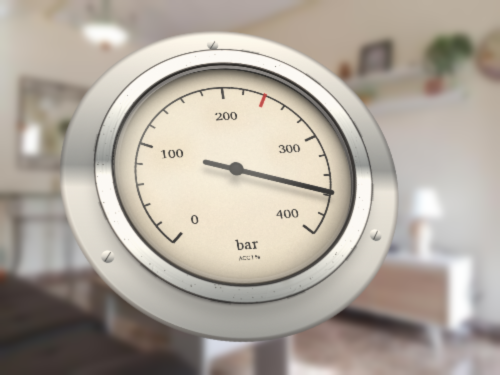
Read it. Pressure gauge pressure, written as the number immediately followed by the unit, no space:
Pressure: 360bar
